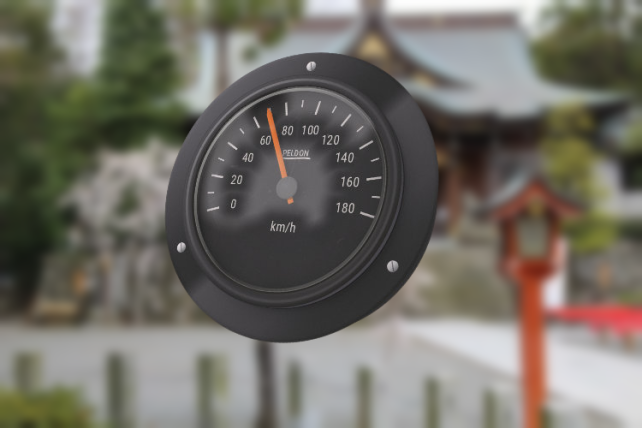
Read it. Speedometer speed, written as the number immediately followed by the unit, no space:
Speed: 70km/h
